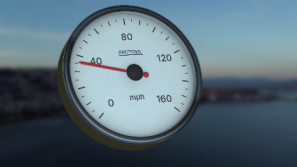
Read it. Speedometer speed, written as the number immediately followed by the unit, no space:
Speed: 35mph
